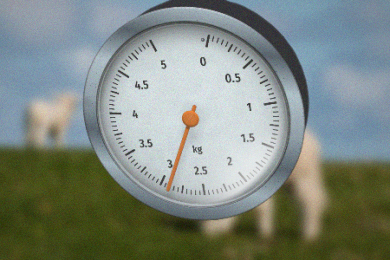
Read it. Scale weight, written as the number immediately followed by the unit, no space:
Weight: 2.9kg
